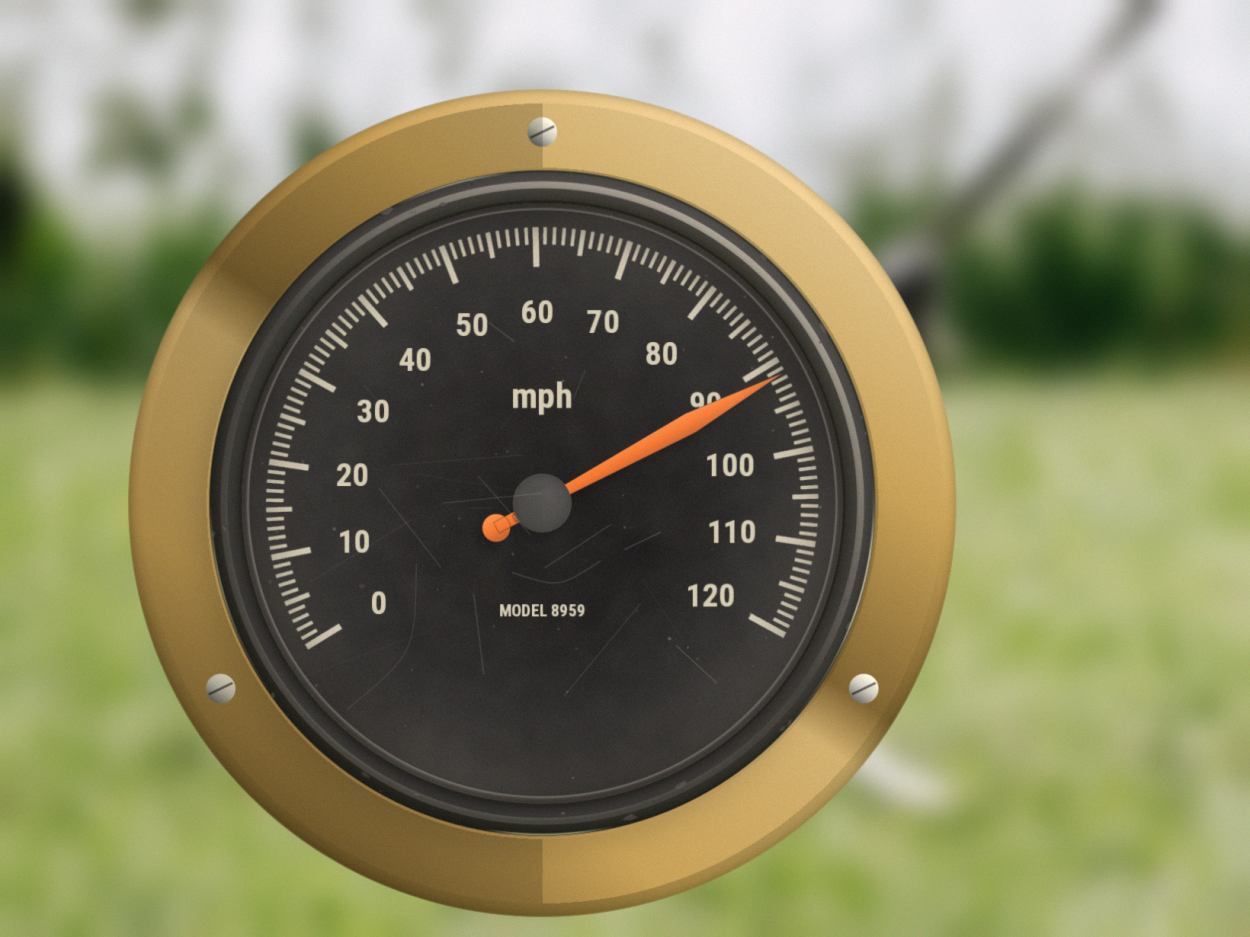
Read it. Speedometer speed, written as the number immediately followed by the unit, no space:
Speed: 91.5mph
